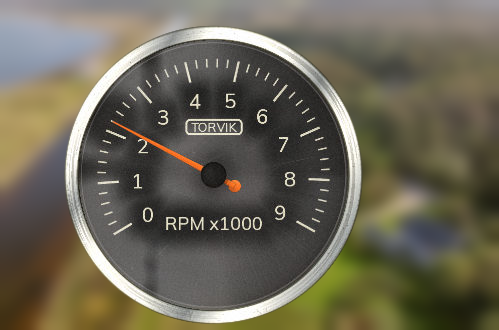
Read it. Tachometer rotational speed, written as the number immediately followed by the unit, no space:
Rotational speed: 2200rpm
